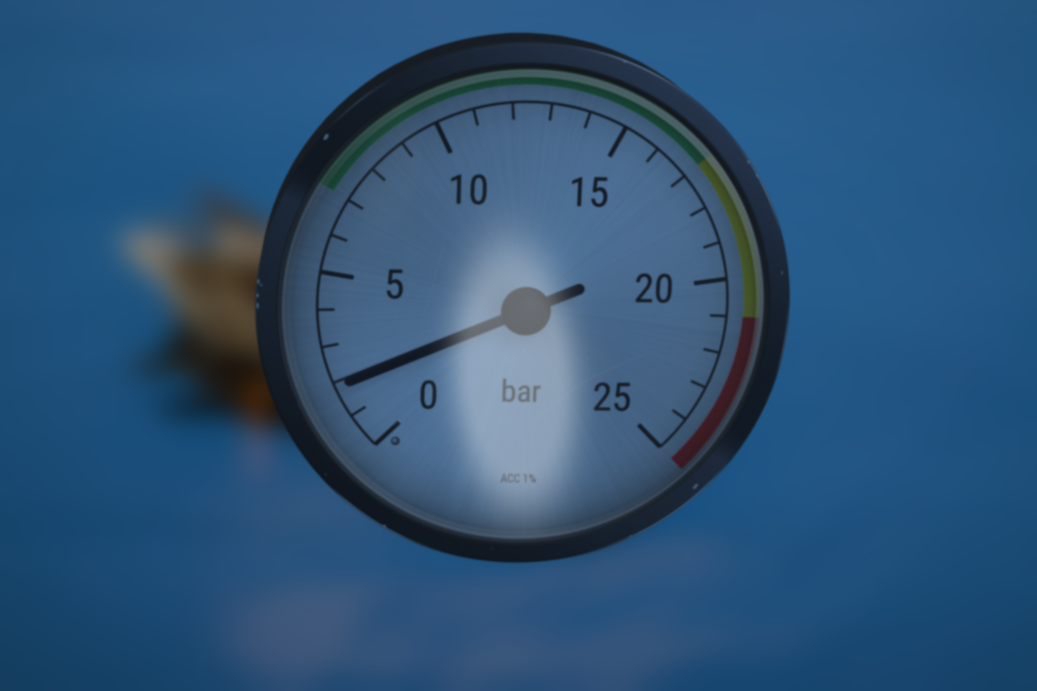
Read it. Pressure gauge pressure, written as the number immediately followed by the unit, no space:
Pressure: 2bar
